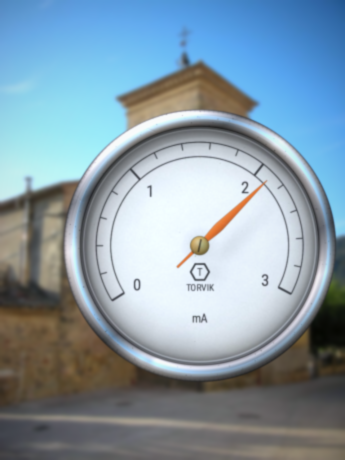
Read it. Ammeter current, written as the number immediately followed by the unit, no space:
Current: 2.1mA
